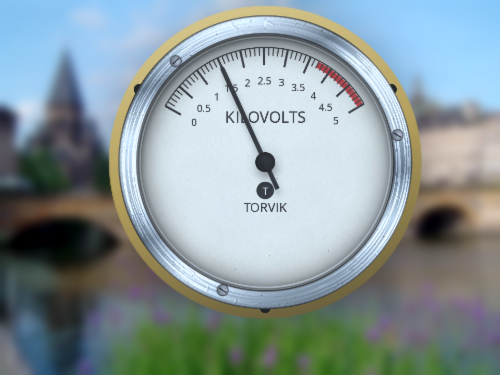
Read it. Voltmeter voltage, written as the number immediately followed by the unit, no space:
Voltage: 1.5kV
